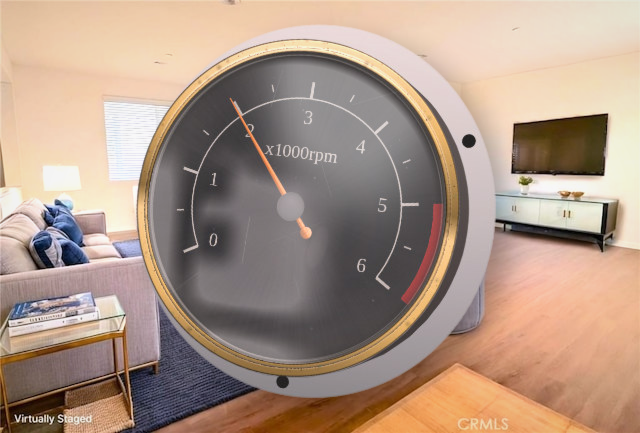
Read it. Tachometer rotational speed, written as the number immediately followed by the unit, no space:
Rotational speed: 2000rpm
